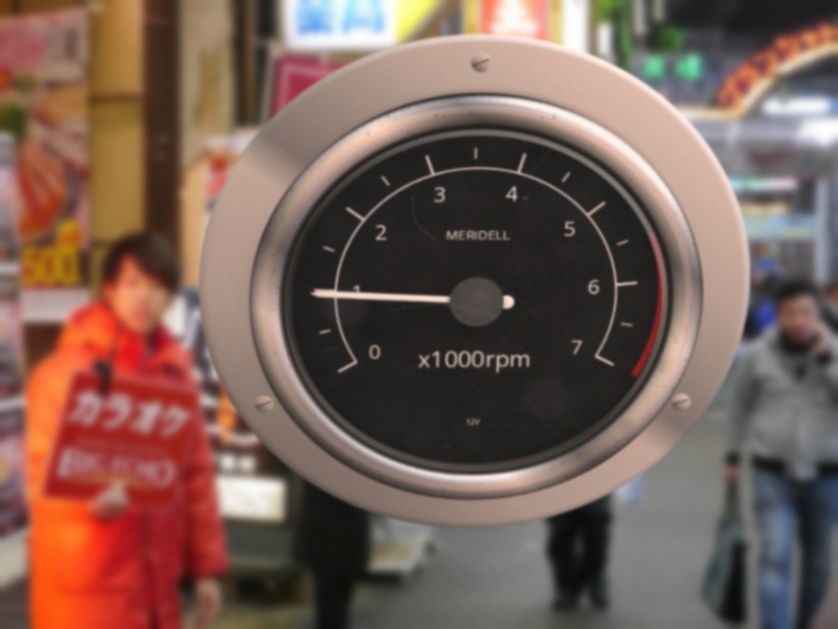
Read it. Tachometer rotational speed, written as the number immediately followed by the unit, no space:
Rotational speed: 1000rpm
